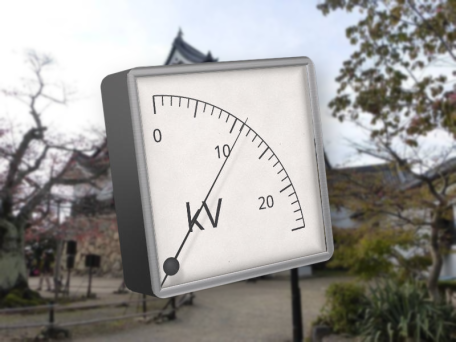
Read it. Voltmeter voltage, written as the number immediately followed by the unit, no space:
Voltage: 11kV
